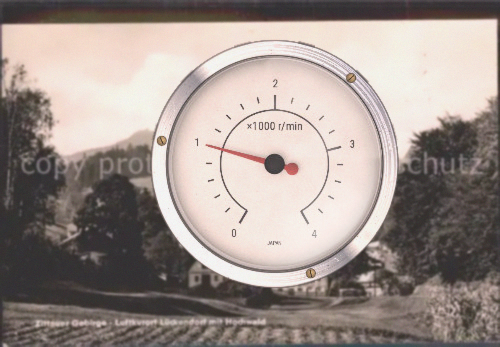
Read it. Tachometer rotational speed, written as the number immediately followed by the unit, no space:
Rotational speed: 1000rpm
